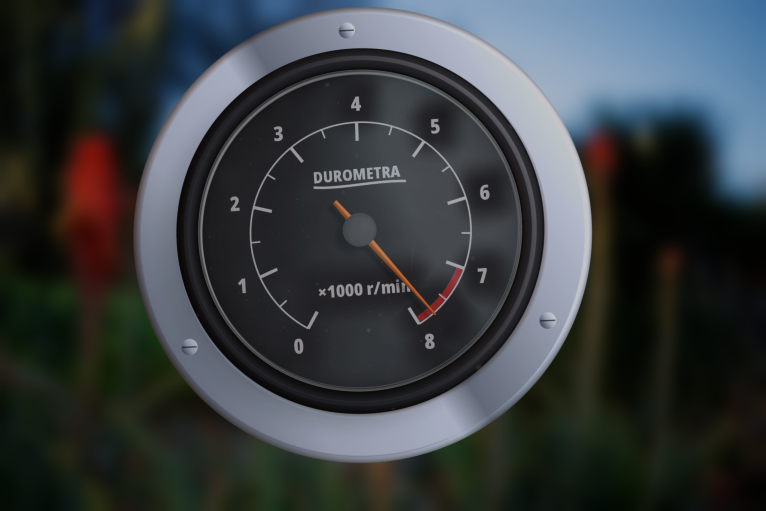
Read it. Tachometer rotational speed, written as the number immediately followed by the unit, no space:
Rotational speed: 7750rpm
